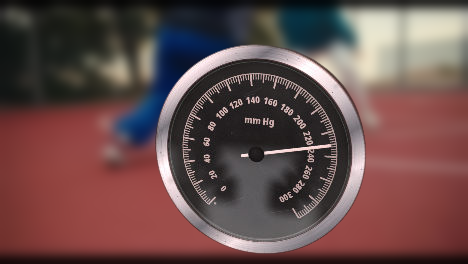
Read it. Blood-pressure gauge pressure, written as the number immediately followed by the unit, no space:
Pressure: 230mmHg
